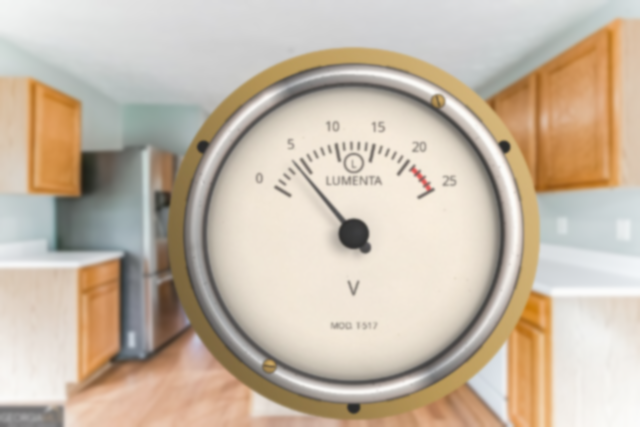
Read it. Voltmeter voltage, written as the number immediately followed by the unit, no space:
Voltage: 4V
